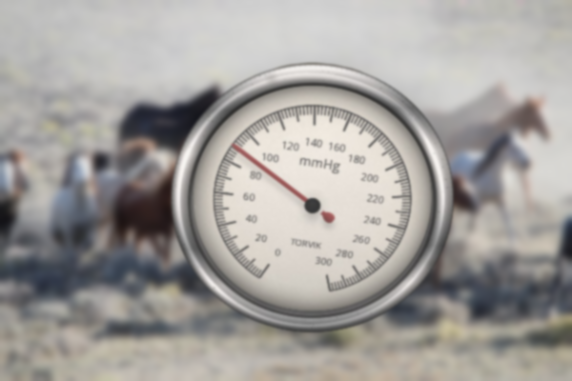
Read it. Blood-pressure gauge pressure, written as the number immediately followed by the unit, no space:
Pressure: 90mmHg
